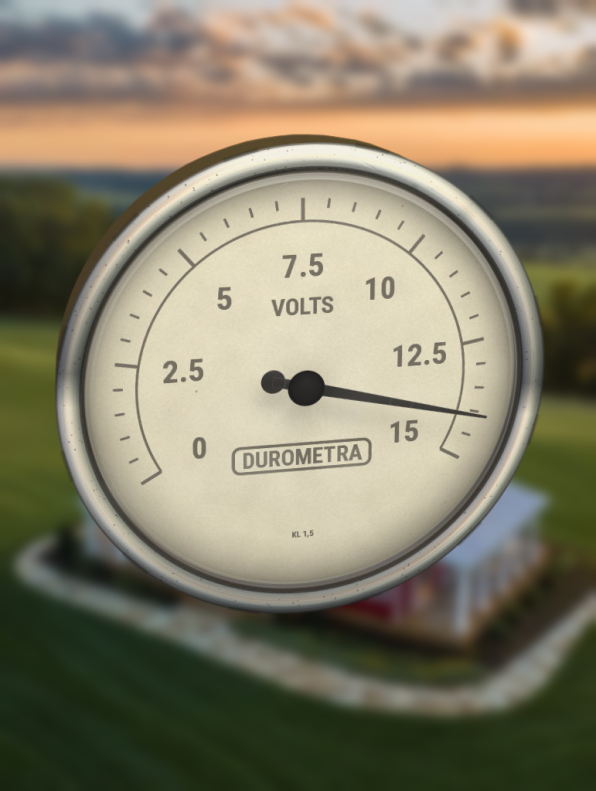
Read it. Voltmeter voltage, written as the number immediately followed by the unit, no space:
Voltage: 14V
